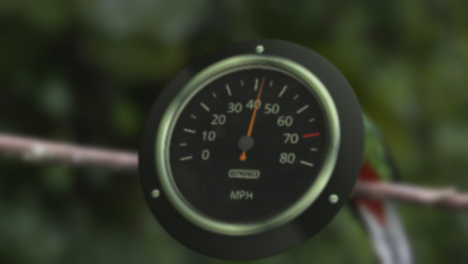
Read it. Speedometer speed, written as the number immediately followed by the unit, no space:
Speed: 42.5mph
